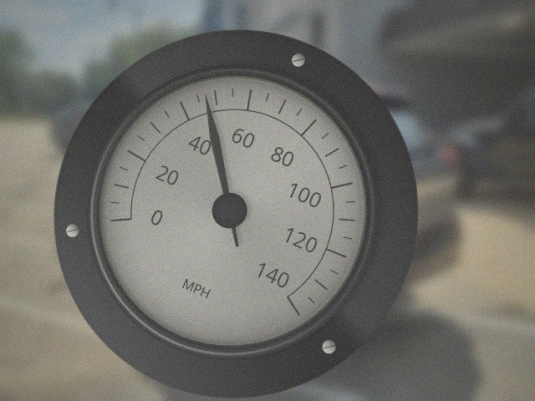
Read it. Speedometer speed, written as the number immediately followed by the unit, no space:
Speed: 47.5mph
